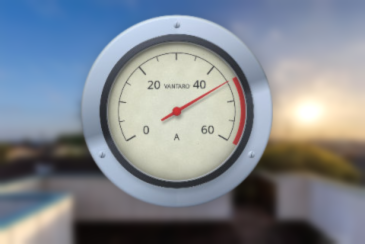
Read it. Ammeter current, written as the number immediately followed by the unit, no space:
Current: 45A
